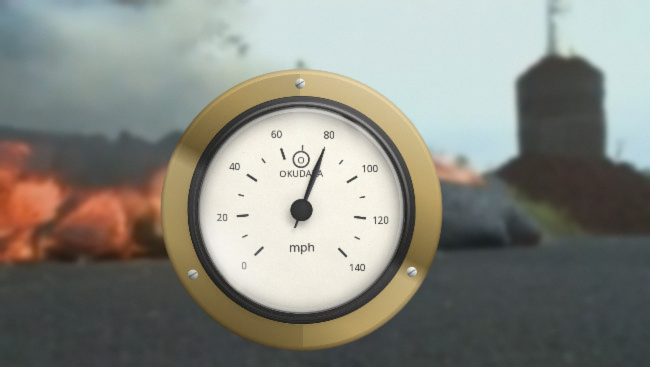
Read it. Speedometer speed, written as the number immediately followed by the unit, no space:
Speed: 80mph
